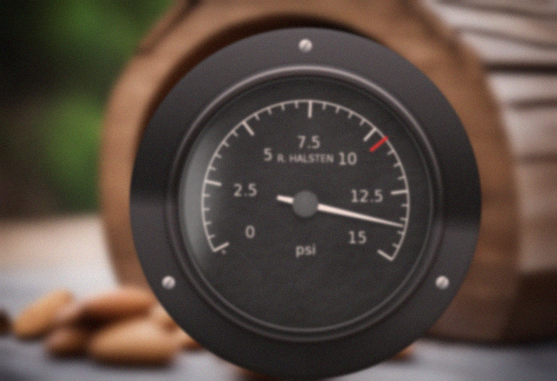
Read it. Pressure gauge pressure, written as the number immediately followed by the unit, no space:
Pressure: 13.75psi
